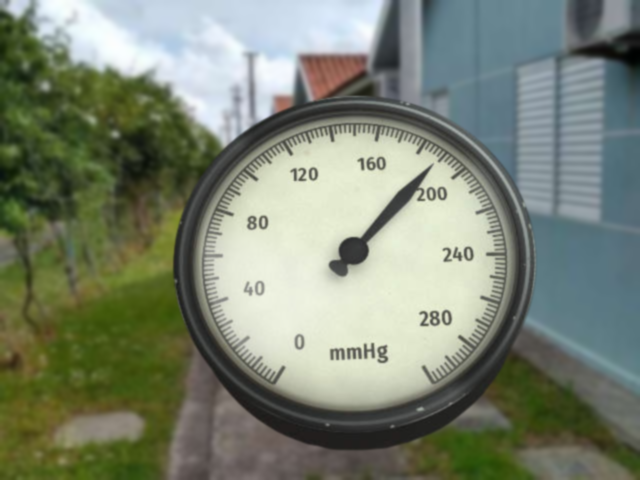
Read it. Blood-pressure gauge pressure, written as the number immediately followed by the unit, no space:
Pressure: 190mmHg
